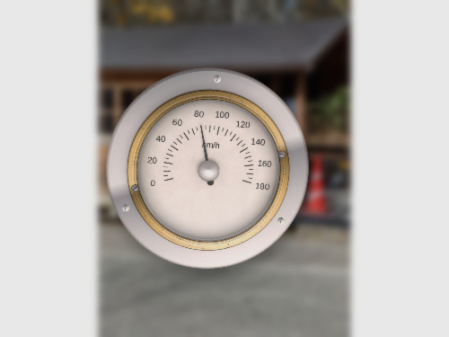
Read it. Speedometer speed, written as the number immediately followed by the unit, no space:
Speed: 80km/h
